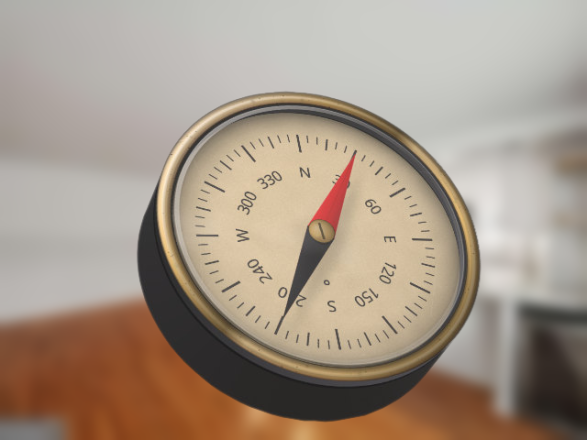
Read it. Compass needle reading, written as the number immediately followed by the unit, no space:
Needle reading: 30°
